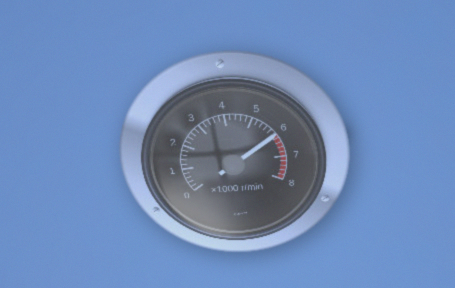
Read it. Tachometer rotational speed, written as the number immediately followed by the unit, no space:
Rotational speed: 6000rpm
